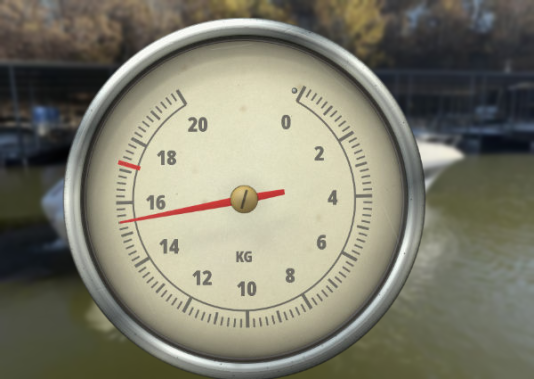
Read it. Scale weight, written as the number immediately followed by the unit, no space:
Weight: 15.4kg
